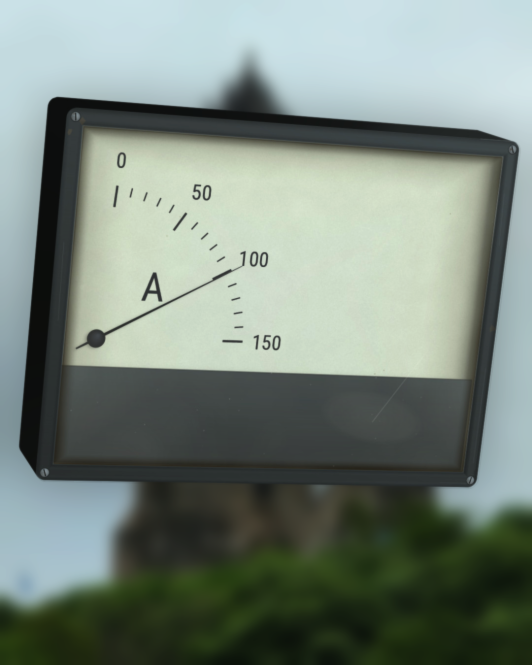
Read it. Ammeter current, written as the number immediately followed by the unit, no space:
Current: 100A
